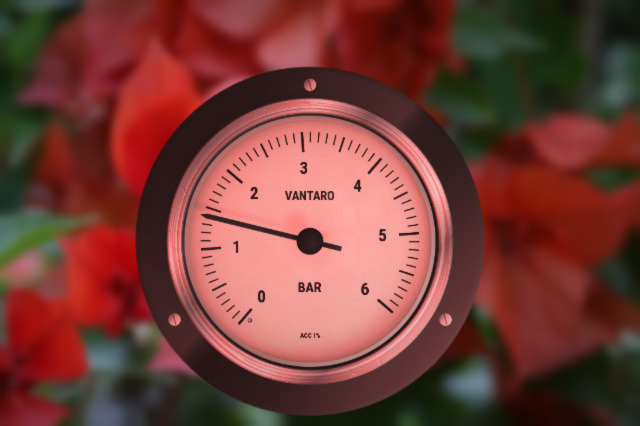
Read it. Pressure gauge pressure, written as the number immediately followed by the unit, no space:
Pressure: 1.4bar
